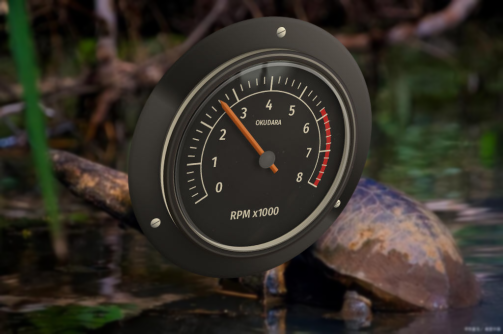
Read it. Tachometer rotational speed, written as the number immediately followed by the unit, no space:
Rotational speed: 2600rpm
